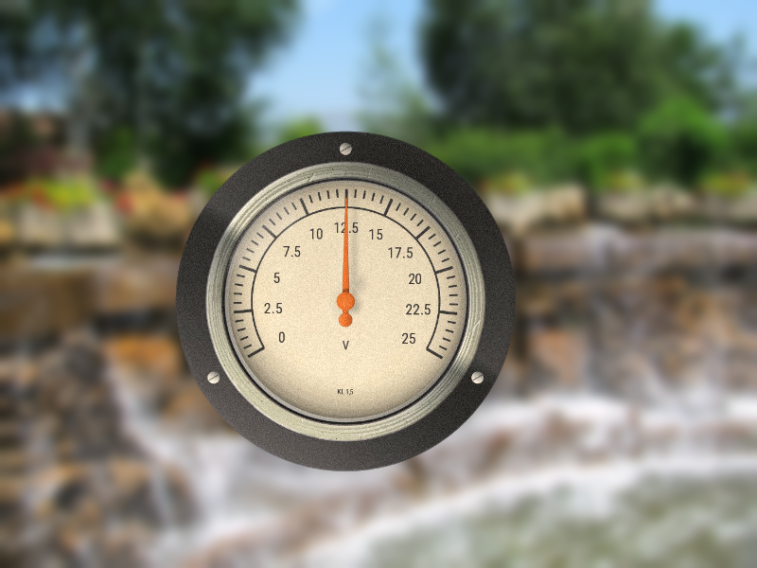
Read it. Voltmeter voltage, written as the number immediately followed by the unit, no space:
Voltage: 12.5V
